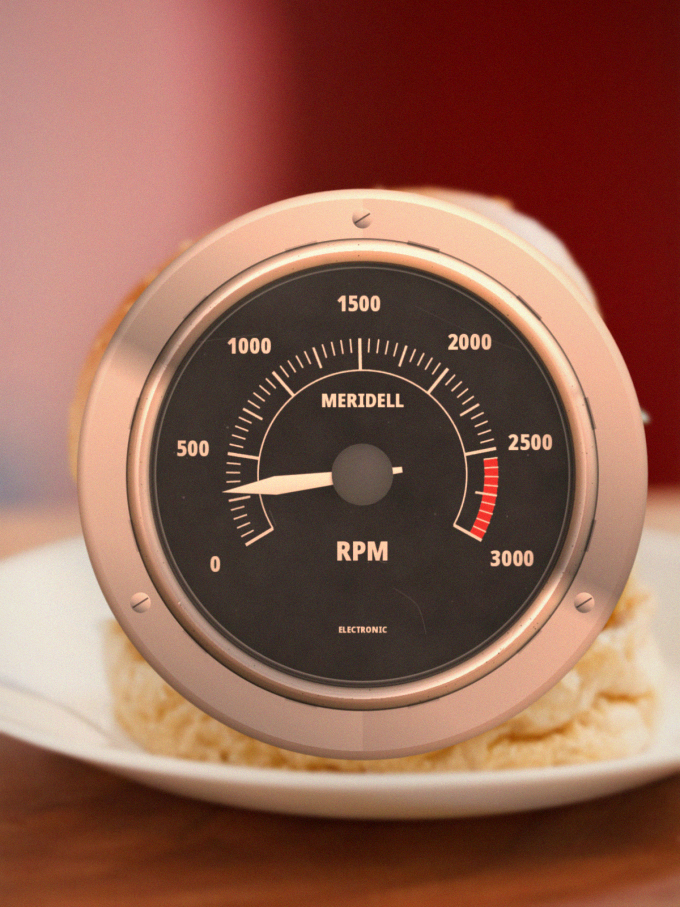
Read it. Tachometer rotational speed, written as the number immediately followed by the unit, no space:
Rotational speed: 300rpm
